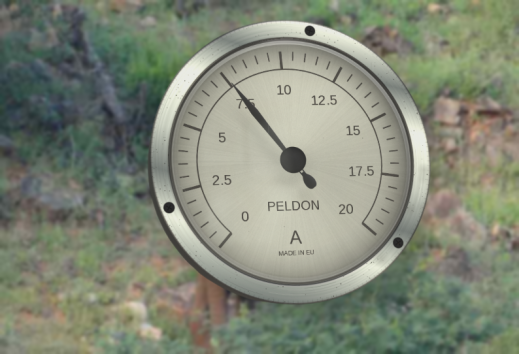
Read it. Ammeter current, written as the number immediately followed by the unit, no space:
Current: 7.5A
